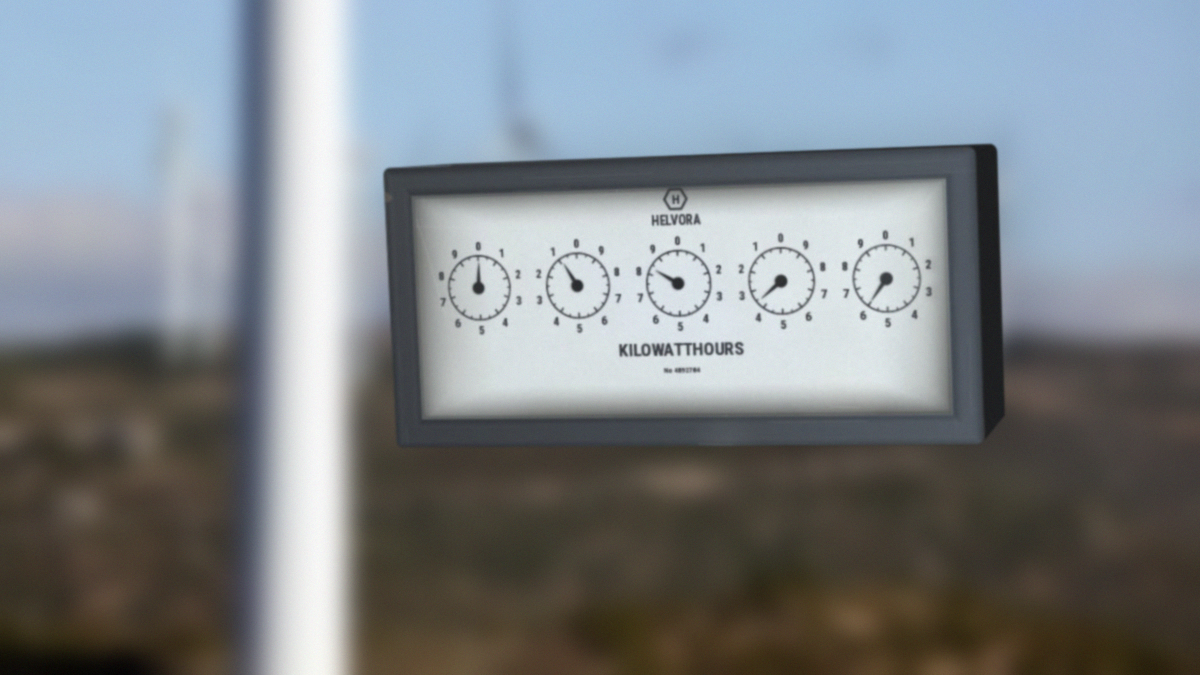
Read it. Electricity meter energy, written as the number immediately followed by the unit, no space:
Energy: 836kWh
